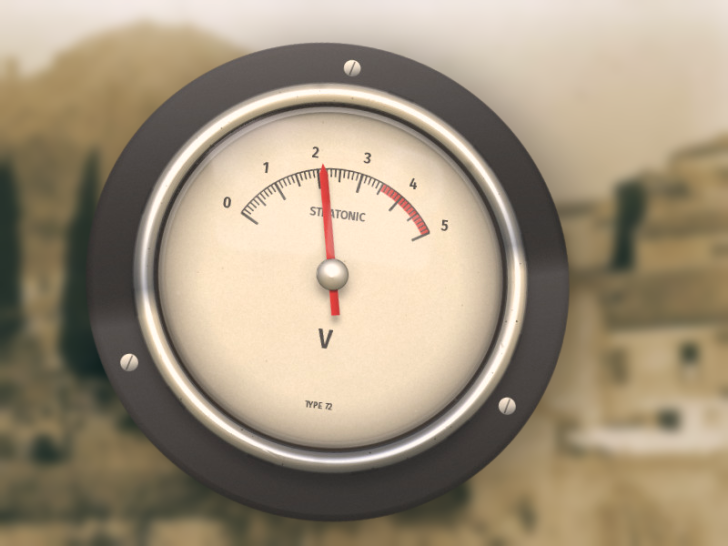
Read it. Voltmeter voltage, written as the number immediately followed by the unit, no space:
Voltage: 2.1V
